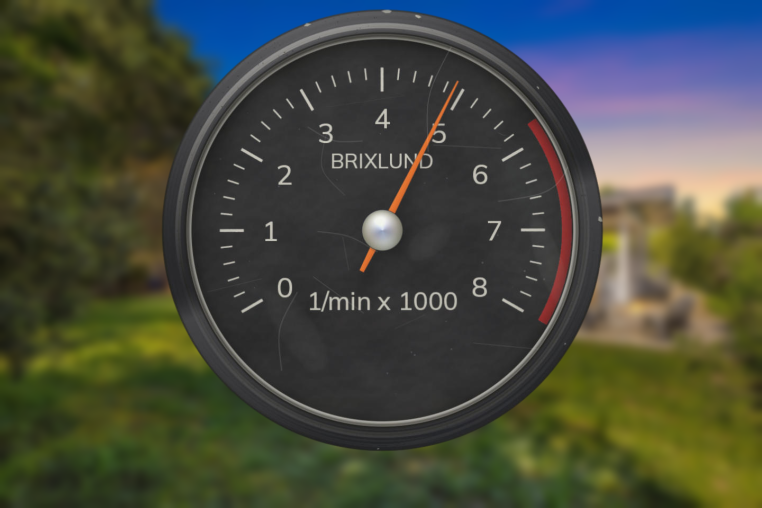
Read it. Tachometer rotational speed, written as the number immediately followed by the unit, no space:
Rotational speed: 4900rpm
